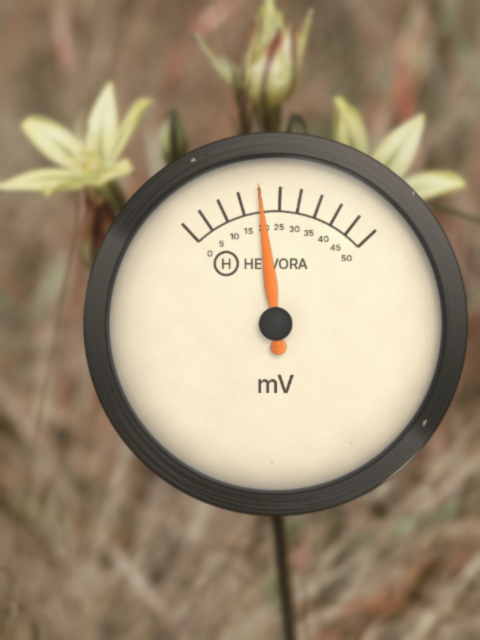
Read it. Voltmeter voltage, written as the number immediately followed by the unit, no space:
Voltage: 20mV
